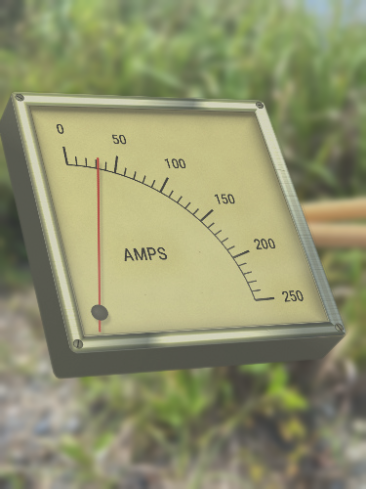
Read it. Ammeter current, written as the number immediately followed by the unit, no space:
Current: 30A
